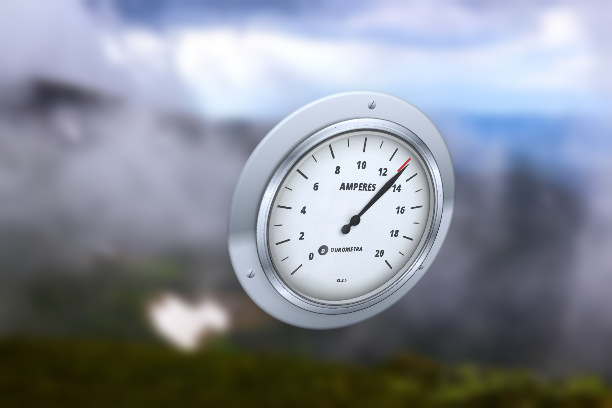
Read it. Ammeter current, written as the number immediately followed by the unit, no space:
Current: 13A
